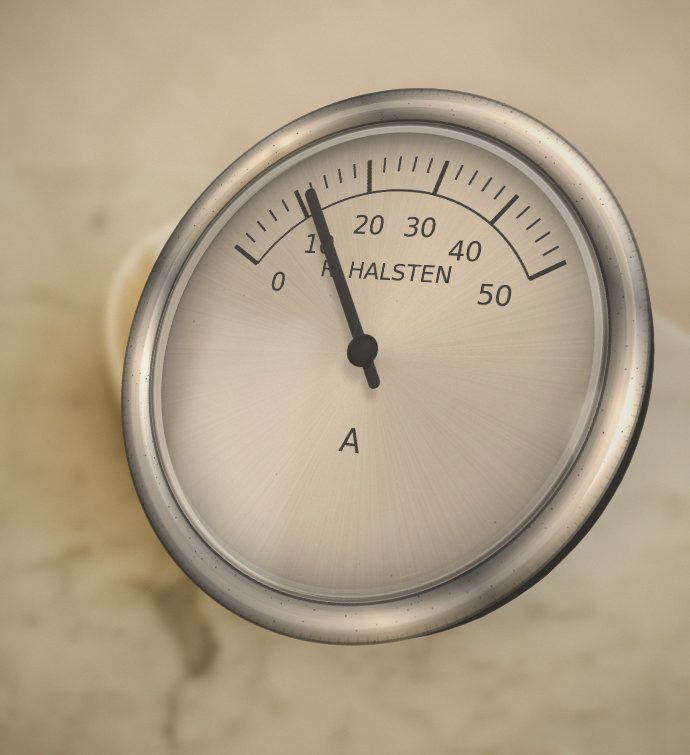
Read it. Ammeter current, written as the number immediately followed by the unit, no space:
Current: 12A
